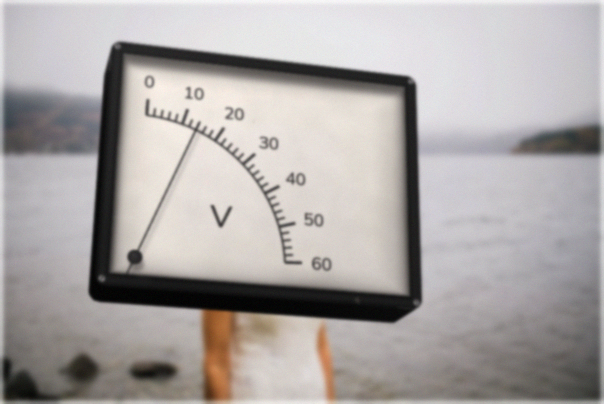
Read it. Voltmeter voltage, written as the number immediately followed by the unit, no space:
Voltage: 14V
